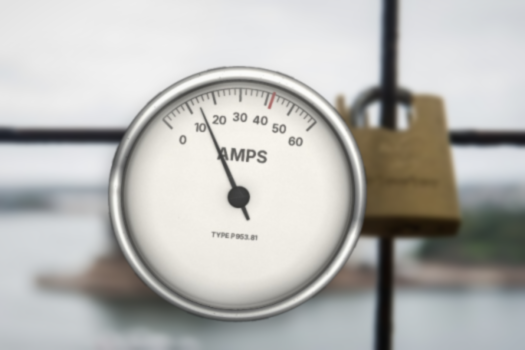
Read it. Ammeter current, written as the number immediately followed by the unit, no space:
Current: 14A
